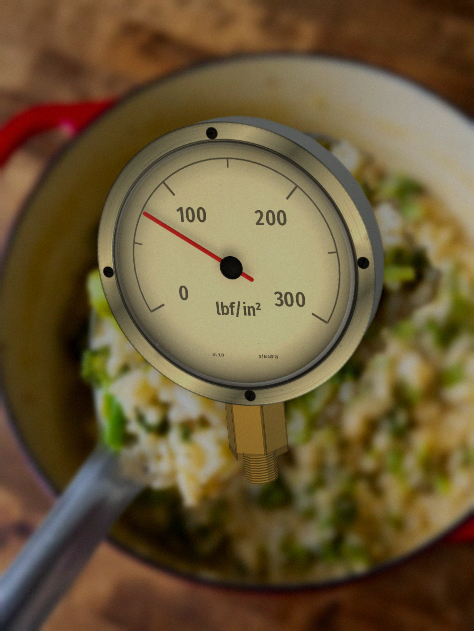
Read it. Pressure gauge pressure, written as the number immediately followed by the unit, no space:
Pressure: 75psi
